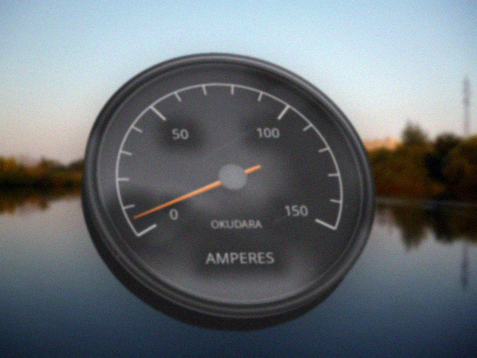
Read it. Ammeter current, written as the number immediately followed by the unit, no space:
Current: 5A
